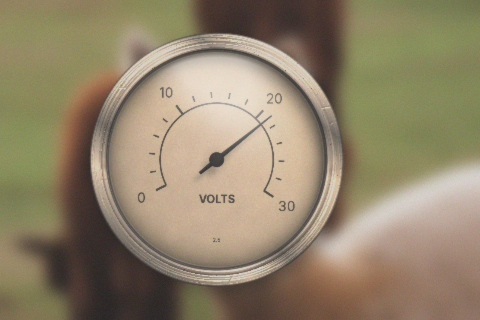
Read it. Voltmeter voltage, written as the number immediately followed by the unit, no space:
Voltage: 21V
